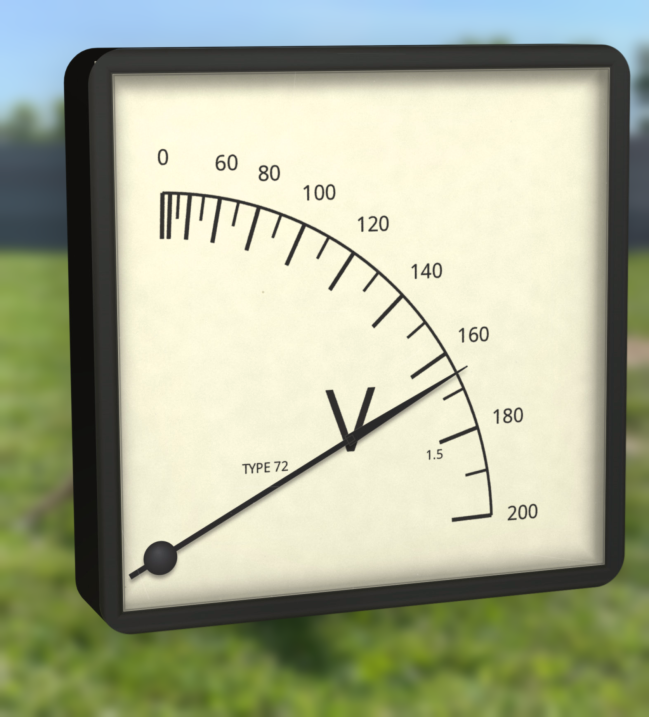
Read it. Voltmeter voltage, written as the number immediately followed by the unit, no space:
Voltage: 165V
